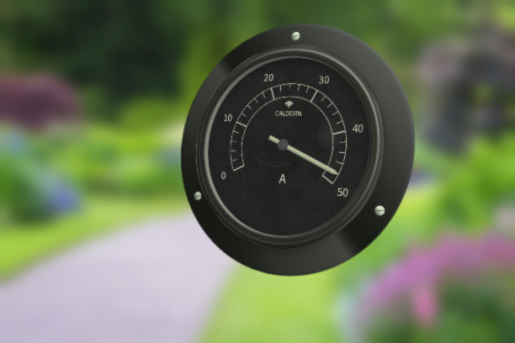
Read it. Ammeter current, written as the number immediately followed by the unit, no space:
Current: 48A
